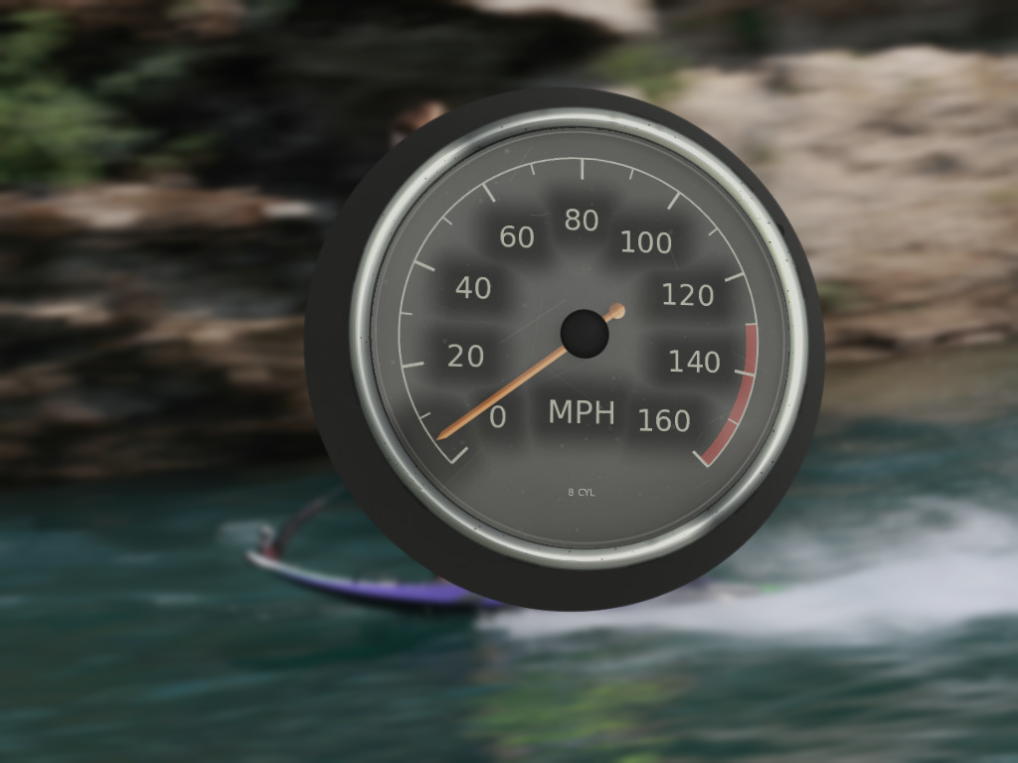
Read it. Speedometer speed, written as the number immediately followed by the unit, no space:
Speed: 5mph
